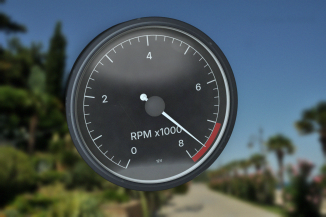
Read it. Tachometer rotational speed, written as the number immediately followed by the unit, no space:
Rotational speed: 7600rpm
